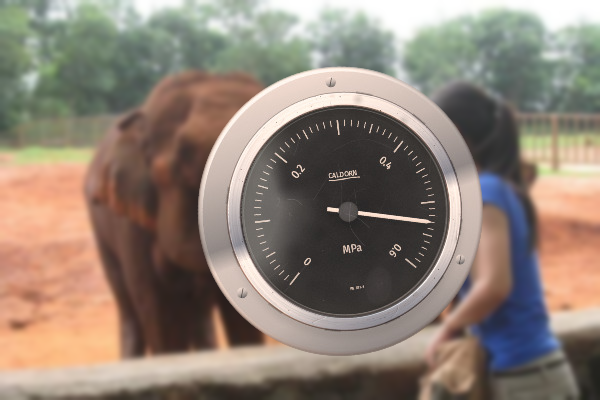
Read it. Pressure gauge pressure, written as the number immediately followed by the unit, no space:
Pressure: 0.53MPa
